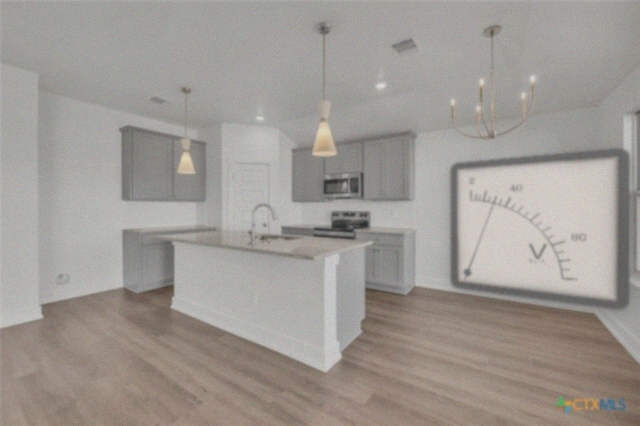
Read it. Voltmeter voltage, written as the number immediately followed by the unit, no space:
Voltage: 30V
